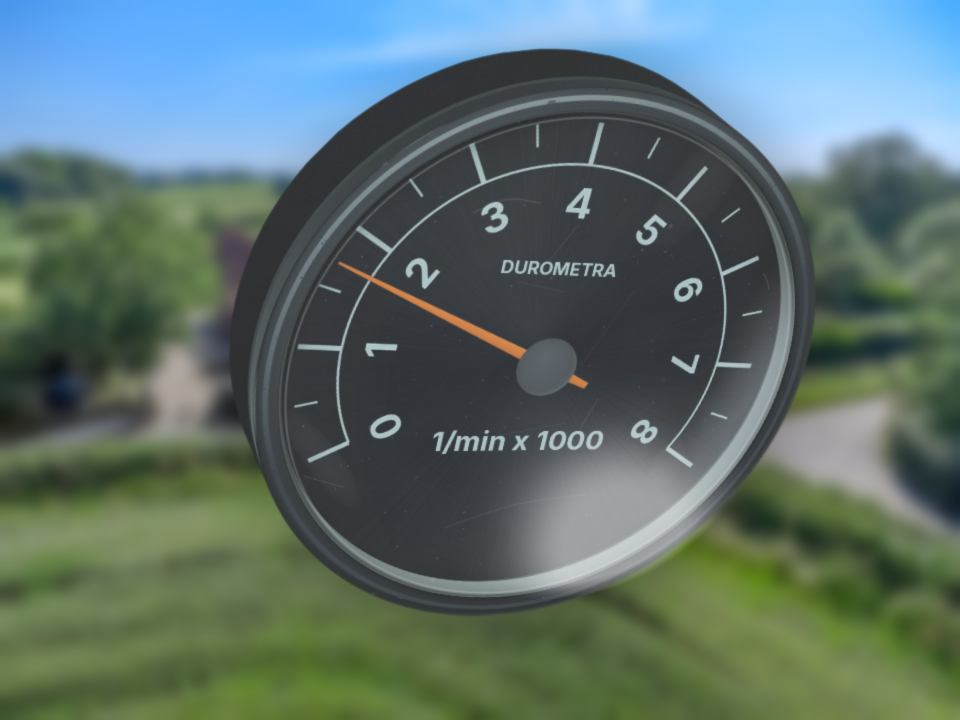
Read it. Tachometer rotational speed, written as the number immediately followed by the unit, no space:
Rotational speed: 1750rpm
